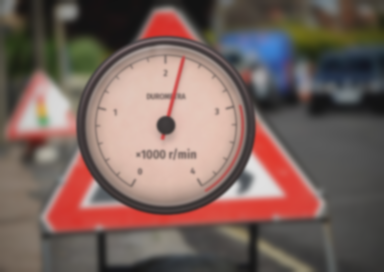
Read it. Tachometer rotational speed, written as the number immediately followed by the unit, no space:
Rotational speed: 2200rpm
